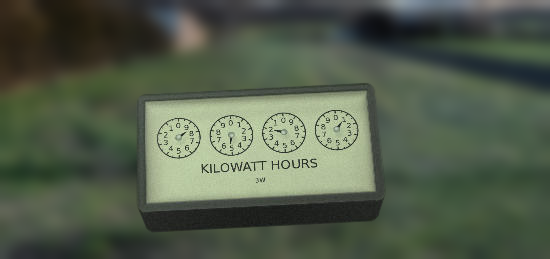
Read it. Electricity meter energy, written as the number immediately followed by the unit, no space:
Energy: 8521kWh
